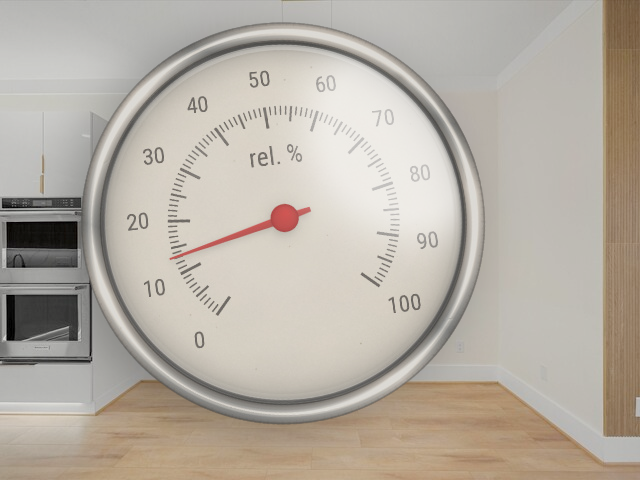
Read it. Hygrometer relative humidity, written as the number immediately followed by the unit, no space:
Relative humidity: 13%
